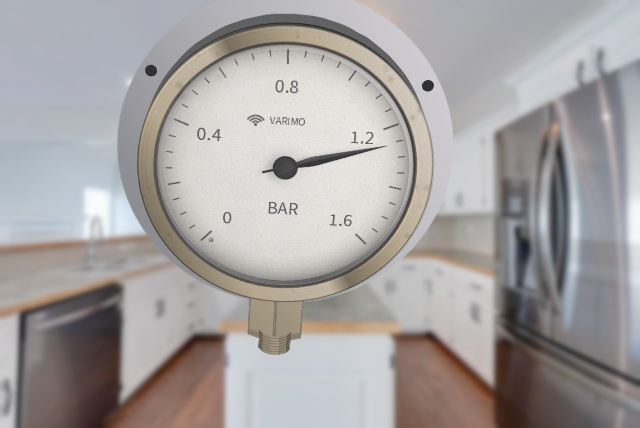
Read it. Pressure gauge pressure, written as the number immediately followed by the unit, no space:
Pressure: 1.25bar
